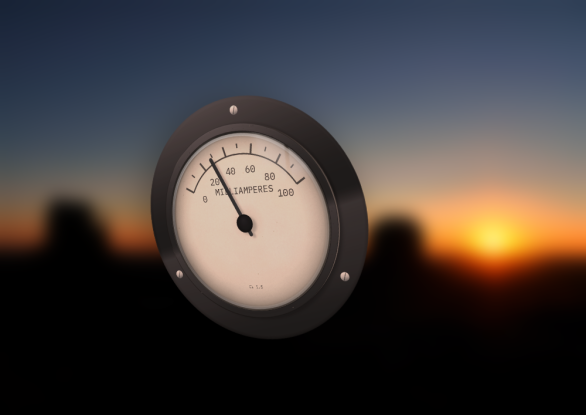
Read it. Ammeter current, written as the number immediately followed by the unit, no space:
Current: 30mA
